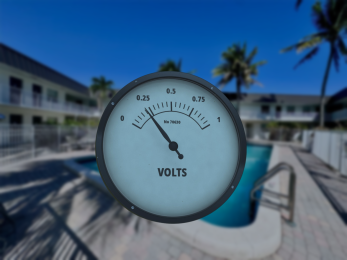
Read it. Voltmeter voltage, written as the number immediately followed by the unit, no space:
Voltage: 0.2V
